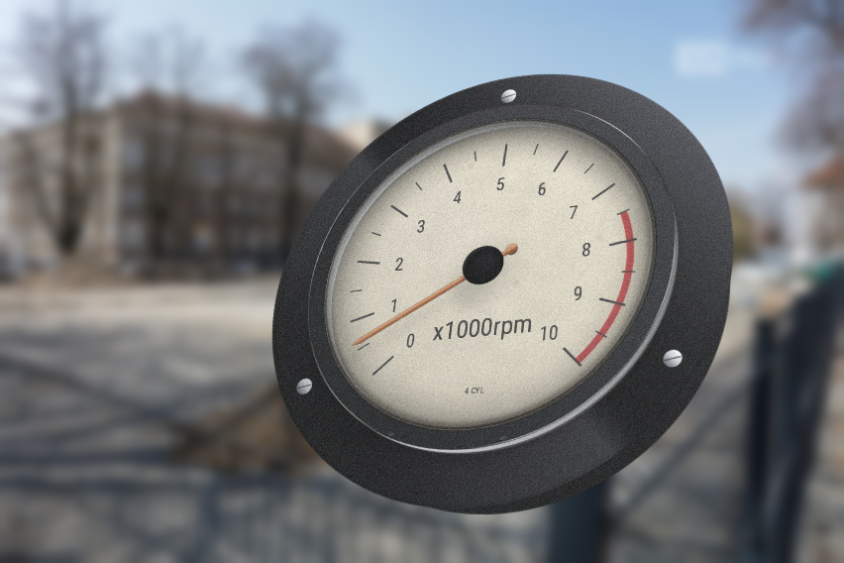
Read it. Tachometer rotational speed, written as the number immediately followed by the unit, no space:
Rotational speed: 500rpm
